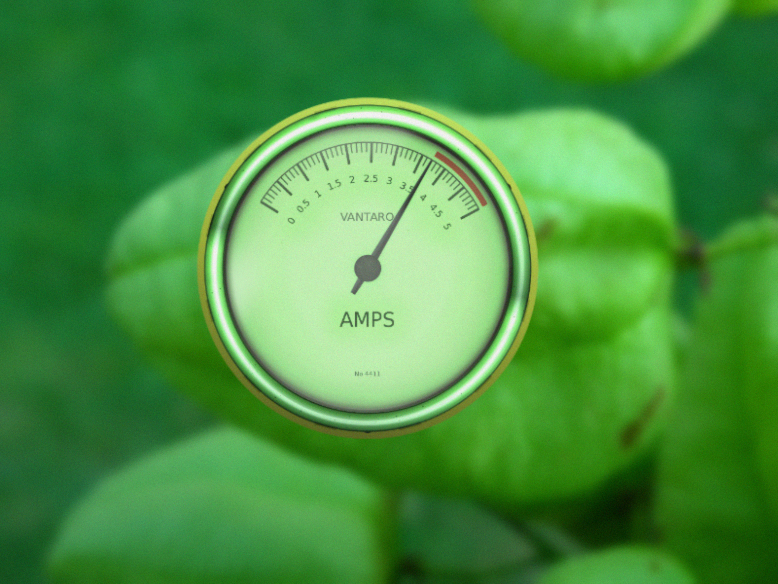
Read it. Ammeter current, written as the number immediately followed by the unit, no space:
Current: 3.7A
